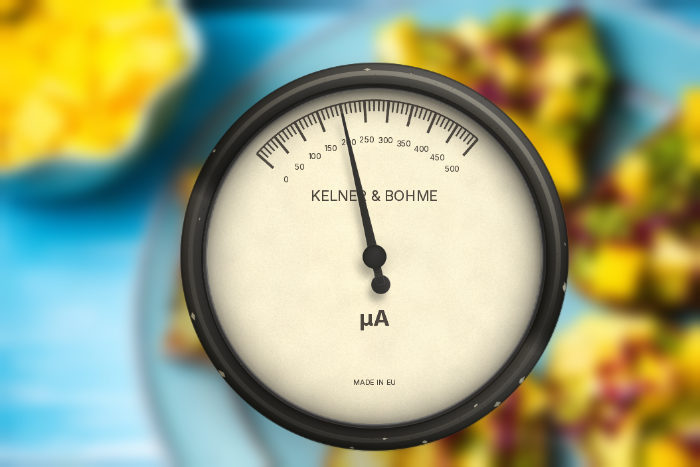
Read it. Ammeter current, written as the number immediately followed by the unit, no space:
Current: 200µA
